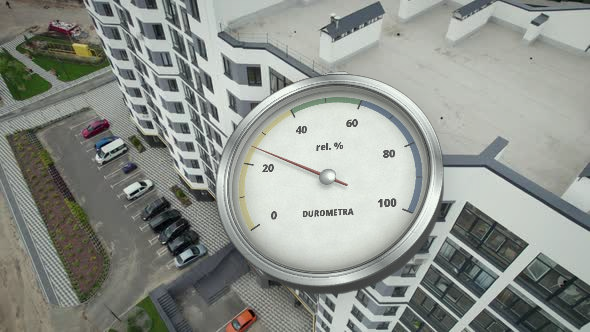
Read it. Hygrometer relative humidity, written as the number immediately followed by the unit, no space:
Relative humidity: 25%
